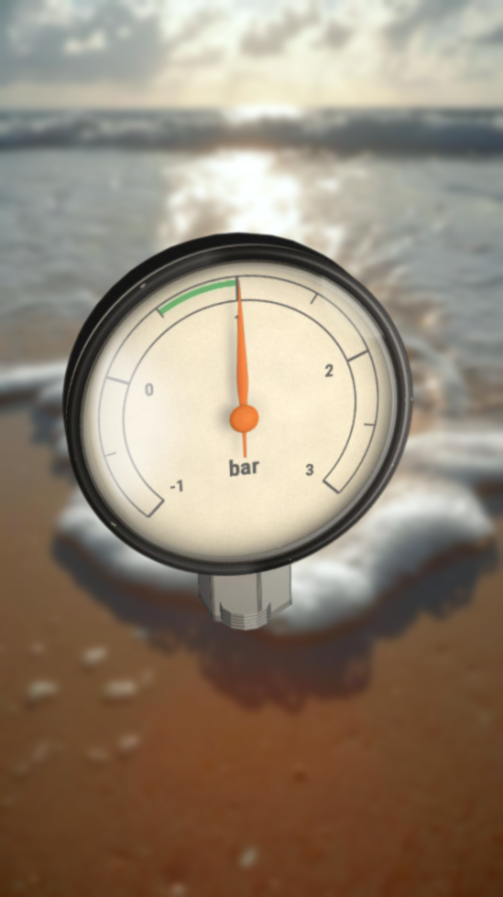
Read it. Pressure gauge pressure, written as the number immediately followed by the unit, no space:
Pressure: 1bar
